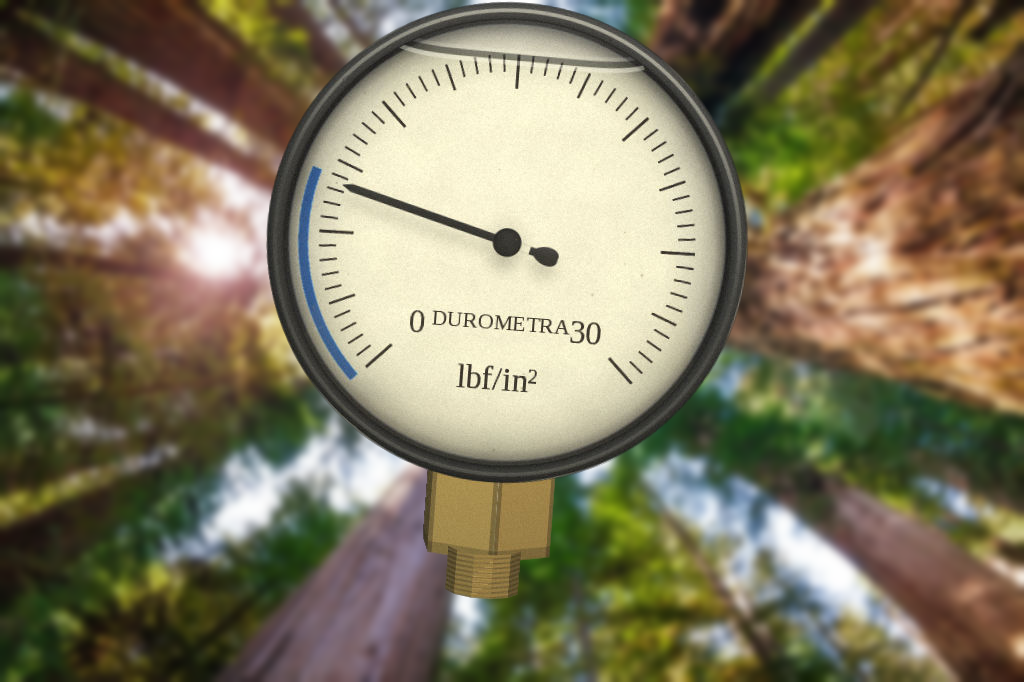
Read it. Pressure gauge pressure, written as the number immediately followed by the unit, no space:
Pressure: 6.75psi
